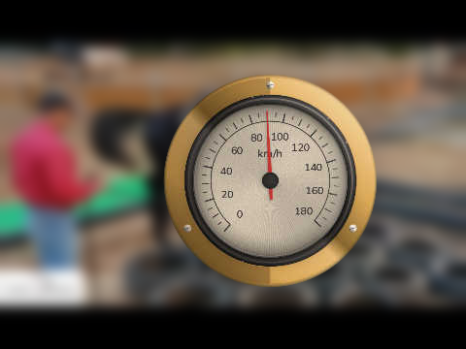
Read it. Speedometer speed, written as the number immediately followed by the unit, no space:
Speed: 90km/h
